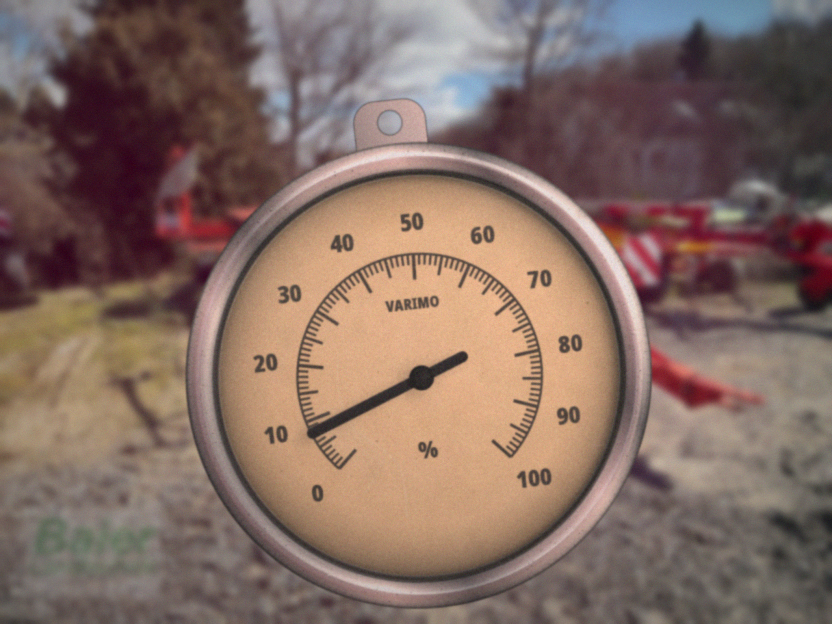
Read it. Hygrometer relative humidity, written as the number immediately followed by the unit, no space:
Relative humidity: 8%
